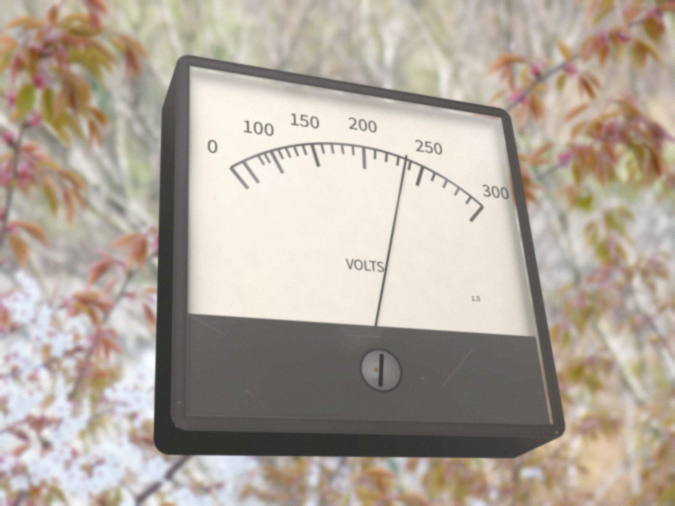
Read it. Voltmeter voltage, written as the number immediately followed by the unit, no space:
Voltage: 235V
